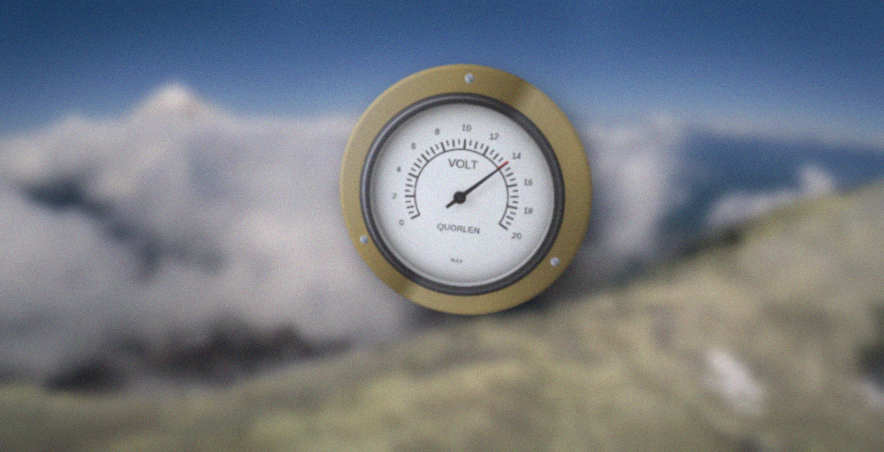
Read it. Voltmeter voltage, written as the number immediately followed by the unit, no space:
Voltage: 14V
